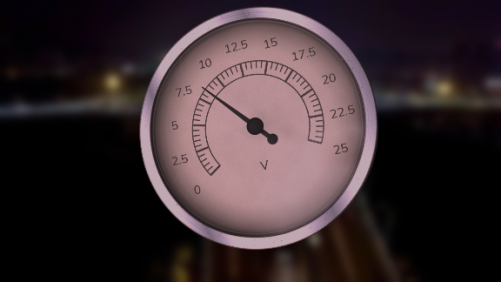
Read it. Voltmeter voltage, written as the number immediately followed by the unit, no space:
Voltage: 8.5V
